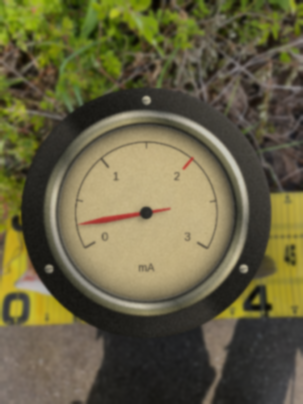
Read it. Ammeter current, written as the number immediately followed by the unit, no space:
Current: 0.25mA
